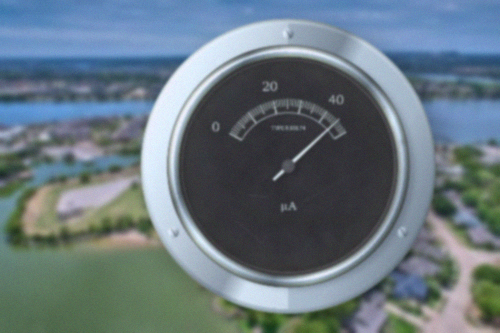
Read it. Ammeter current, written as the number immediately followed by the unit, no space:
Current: 45µA
